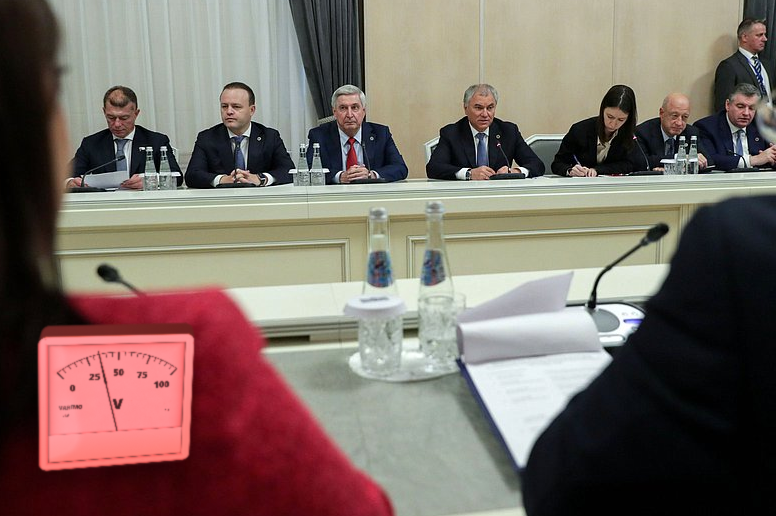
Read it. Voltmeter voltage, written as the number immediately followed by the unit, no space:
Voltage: 35V
